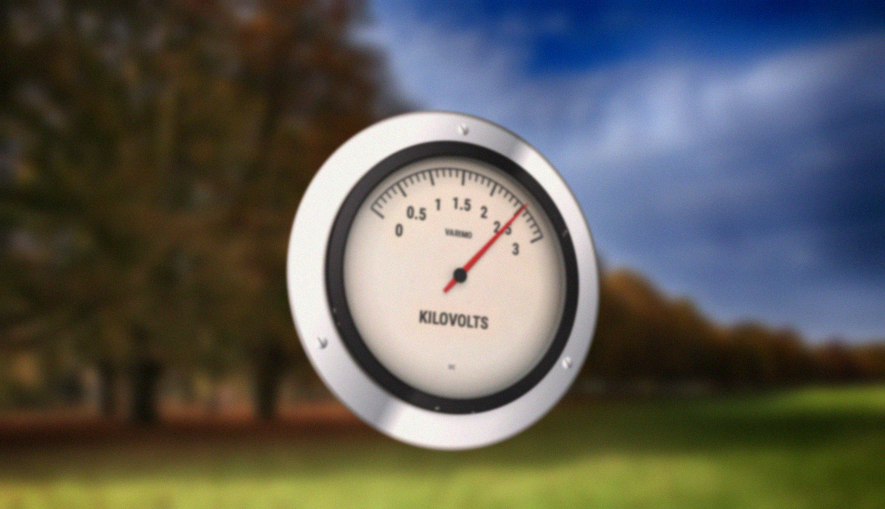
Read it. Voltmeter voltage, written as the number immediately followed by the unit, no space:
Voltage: 2.5kV
